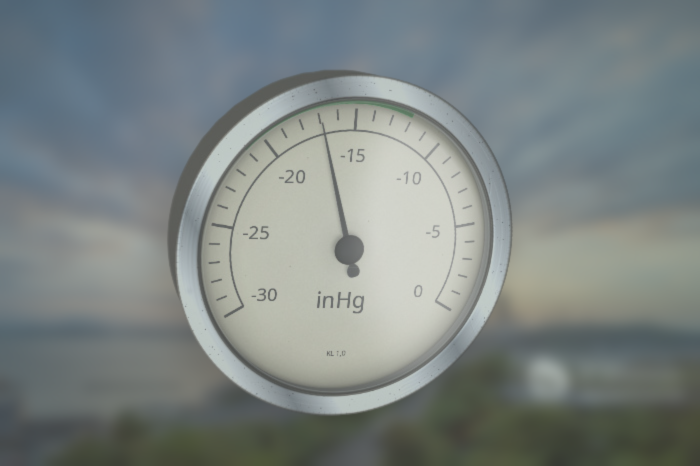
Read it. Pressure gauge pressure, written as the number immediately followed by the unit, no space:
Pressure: -17inHg
